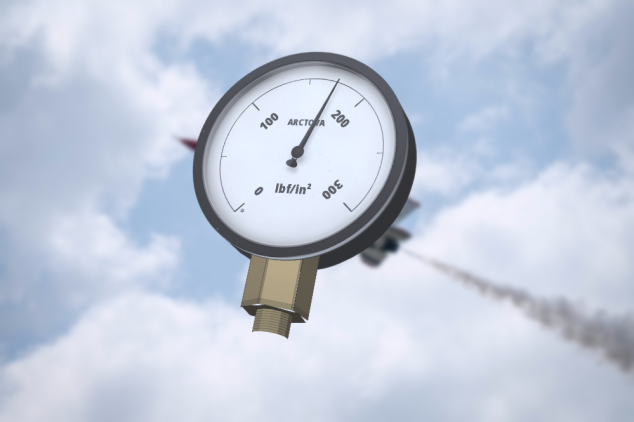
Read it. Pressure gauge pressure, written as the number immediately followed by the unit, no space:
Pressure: 175psi
